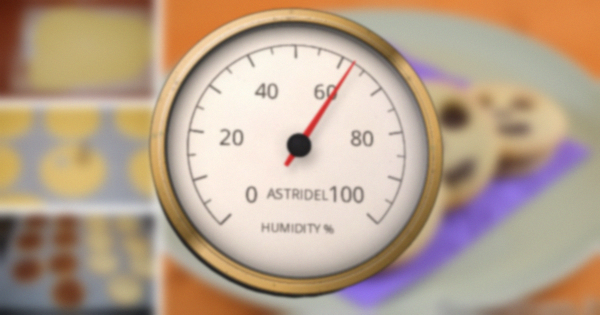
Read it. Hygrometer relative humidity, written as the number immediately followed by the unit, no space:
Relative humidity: 62.5%
